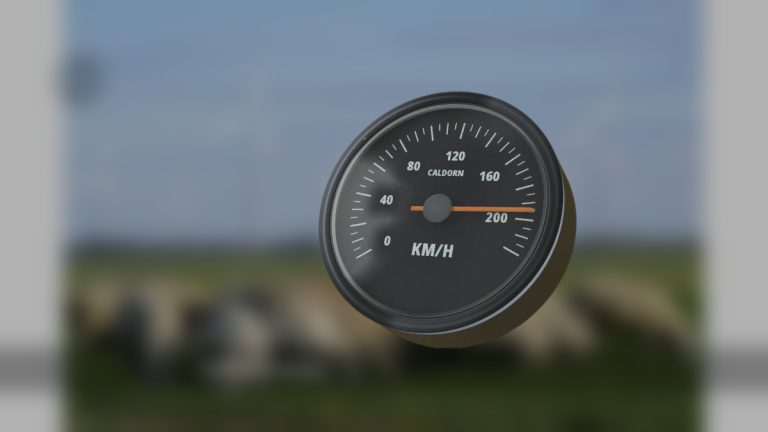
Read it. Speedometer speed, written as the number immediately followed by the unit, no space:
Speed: 195km/h
